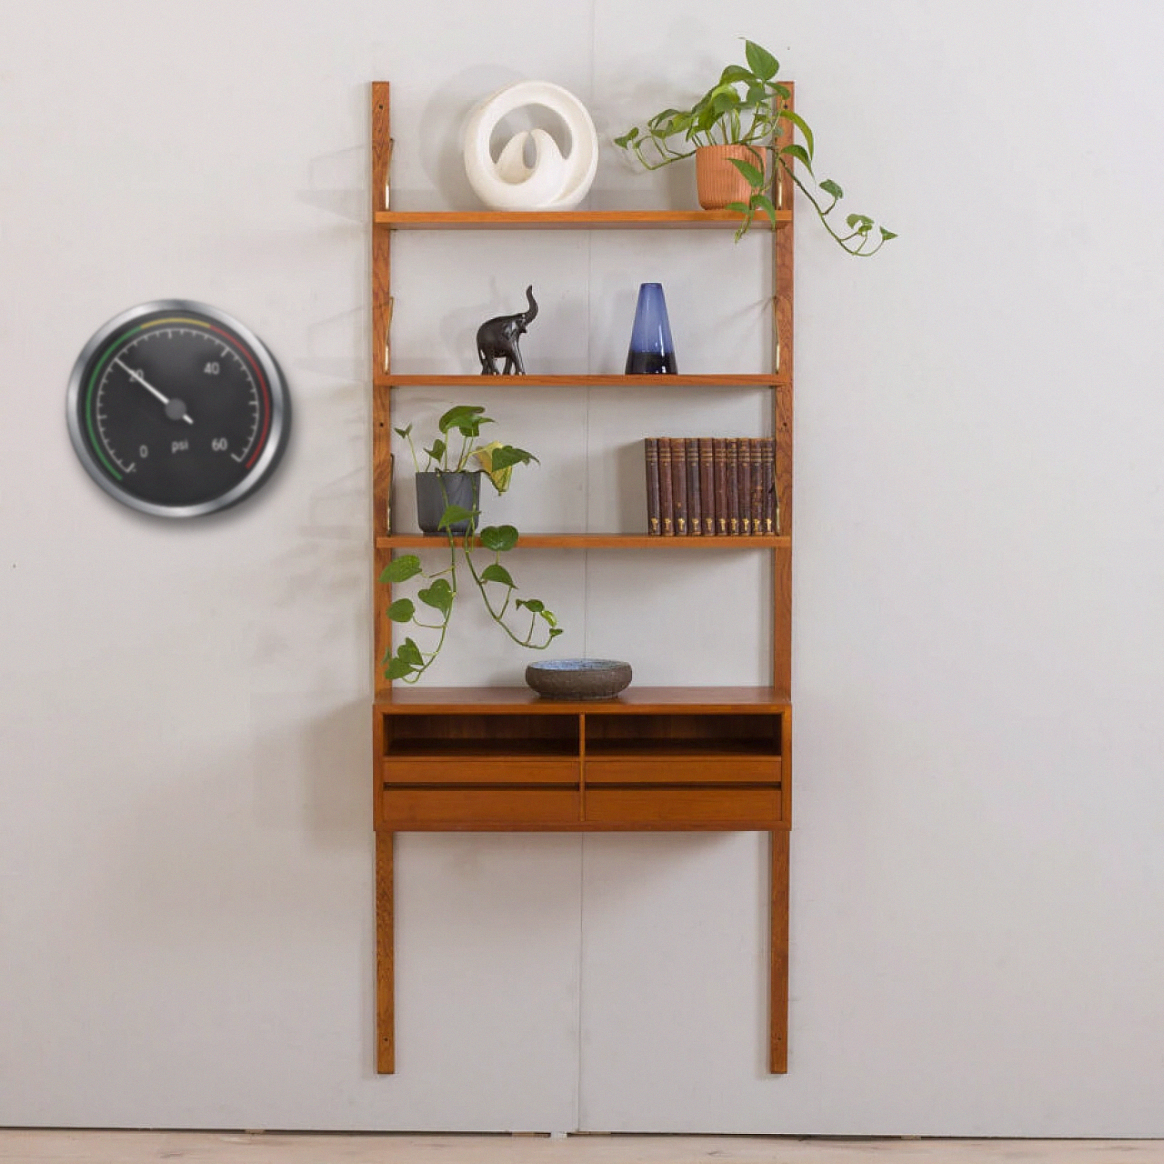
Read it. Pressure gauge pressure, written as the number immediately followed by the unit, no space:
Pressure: 20psi
